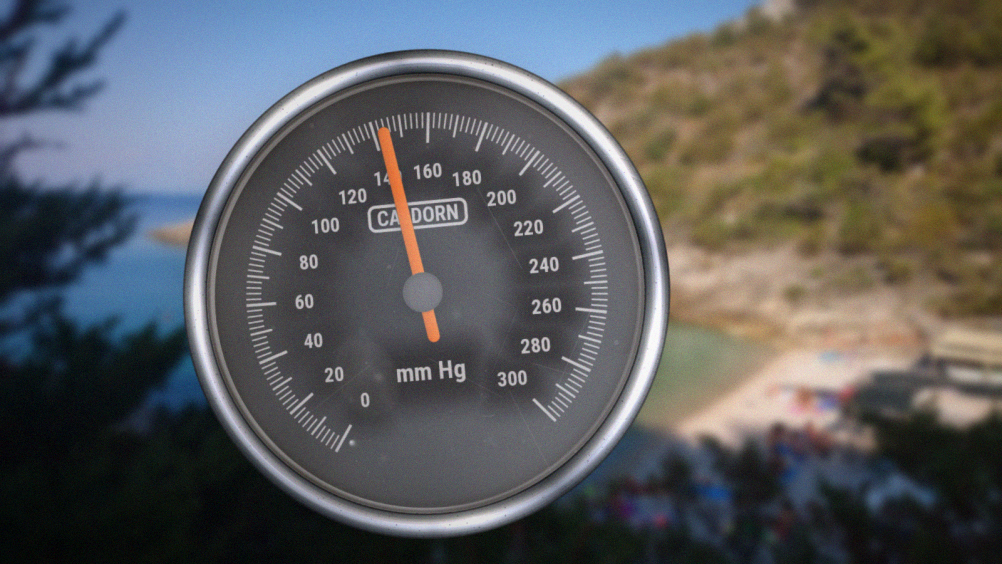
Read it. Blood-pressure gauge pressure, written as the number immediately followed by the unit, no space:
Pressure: 144mmHg
